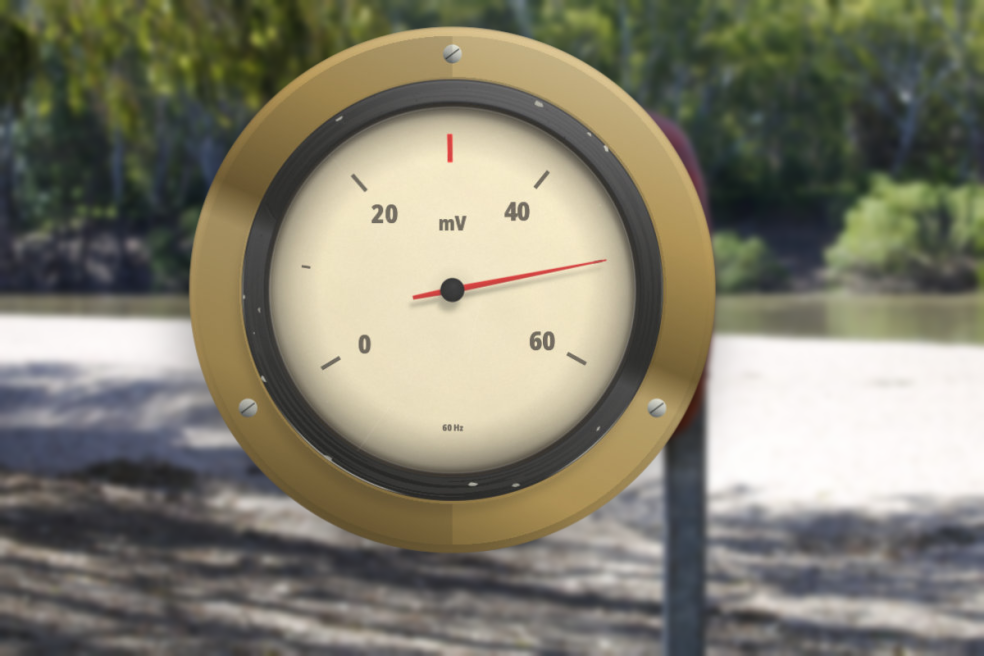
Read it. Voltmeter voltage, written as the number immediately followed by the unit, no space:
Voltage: 50mV
